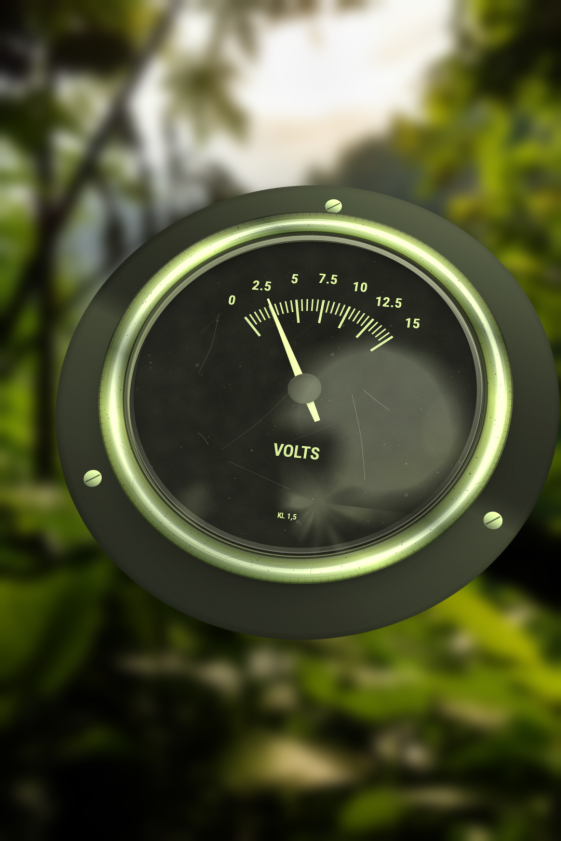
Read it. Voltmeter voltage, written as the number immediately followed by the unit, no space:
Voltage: 2.5V
